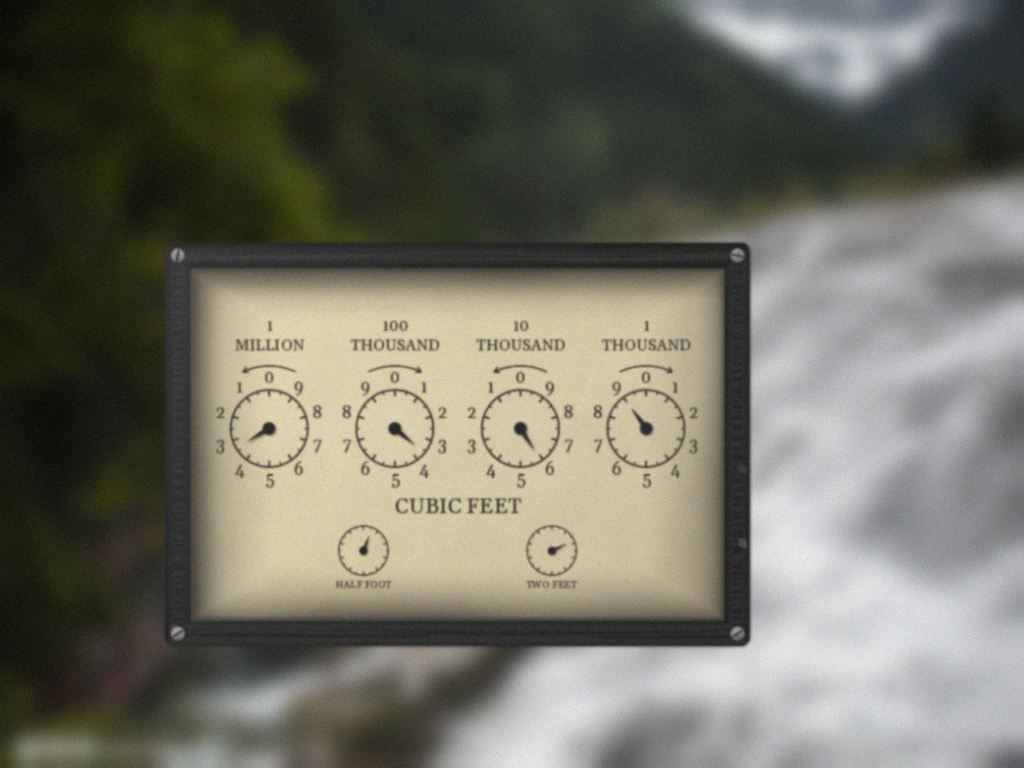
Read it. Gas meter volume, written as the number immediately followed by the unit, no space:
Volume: 335900ft³
